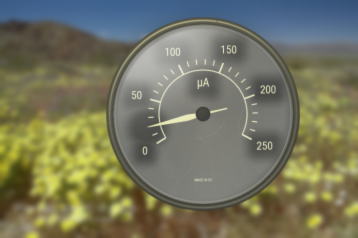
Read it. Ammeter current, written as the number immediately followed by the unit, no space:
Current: 20µA
